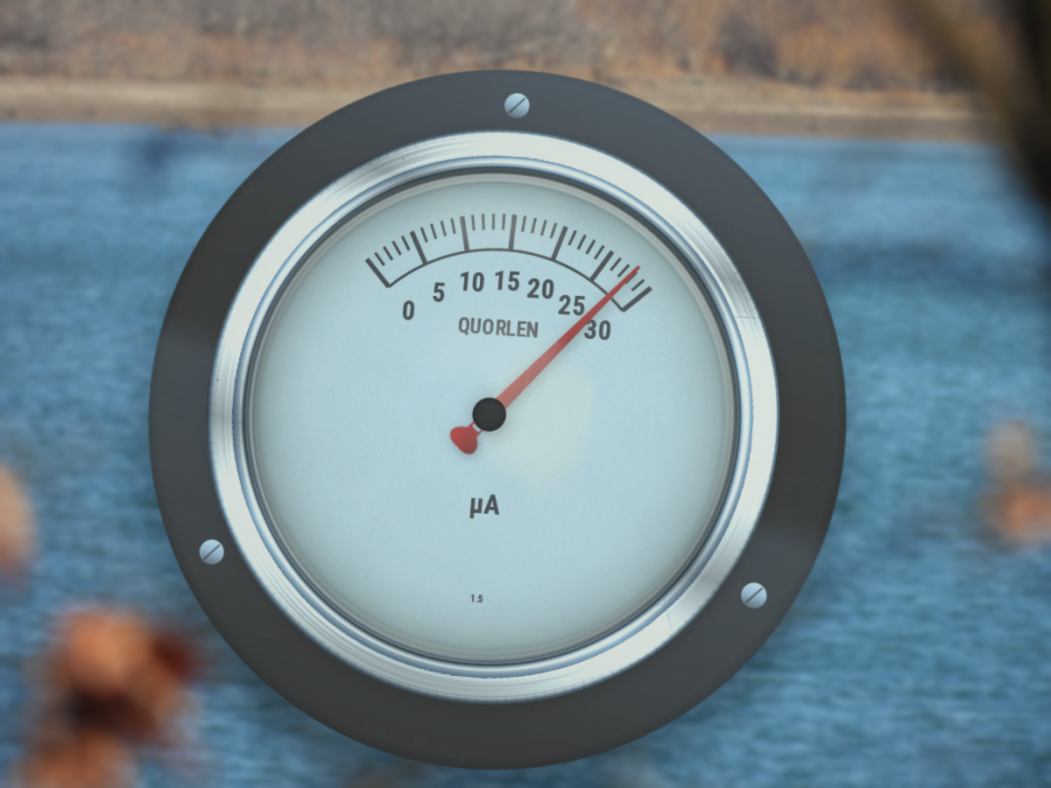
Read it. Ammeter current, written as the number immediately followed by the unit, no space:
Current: 28µA
